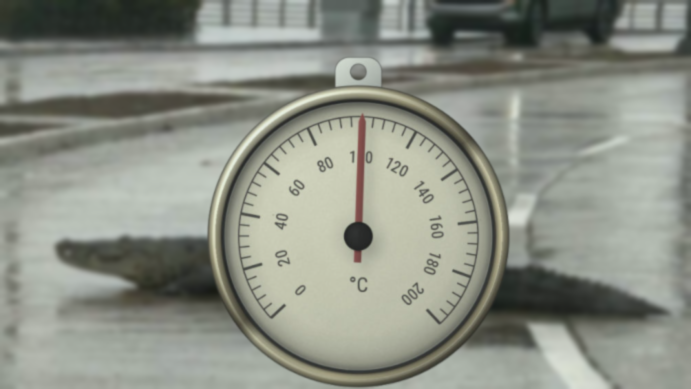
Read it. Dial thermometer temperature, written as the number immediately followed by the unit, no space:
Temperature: 100°C
